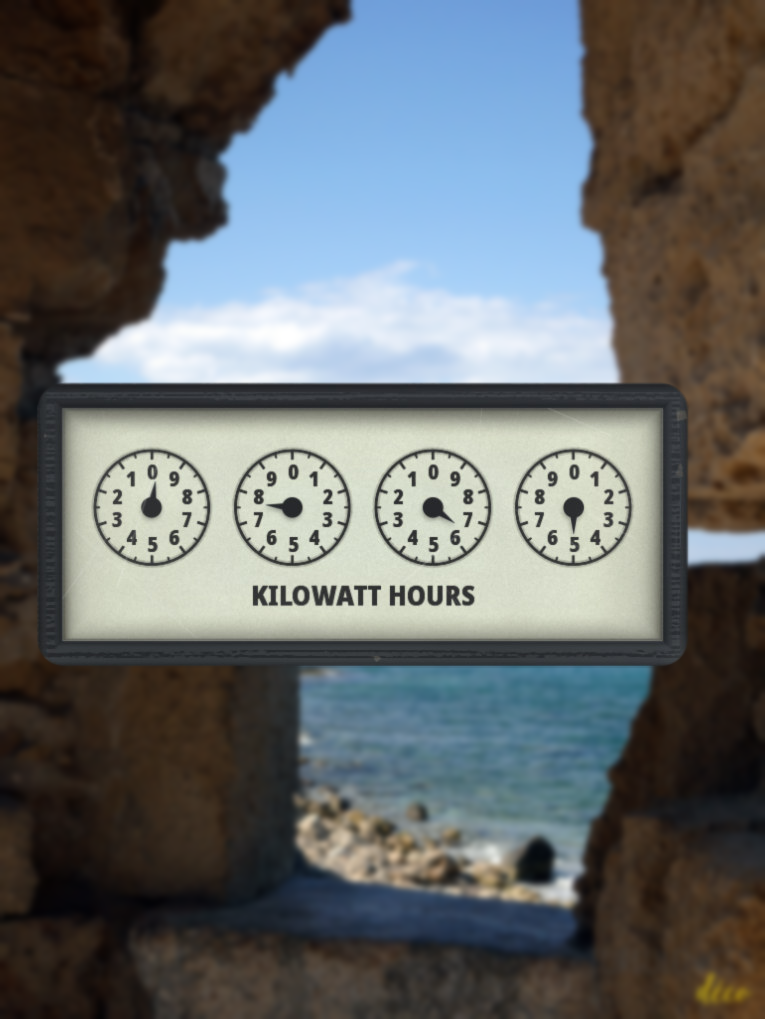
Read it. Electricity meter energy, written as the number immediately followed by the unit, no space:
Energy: 9765kWh
